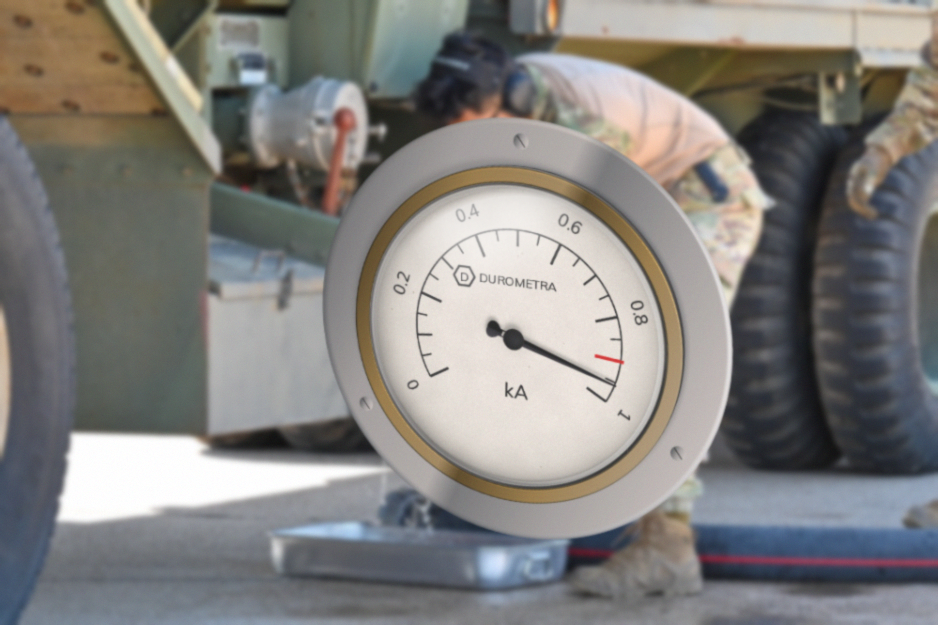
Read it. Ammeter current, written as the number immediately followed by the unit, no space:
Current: 0.95kA
